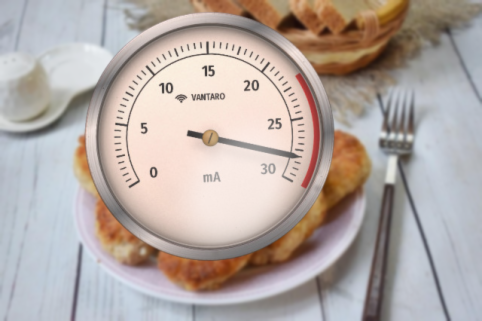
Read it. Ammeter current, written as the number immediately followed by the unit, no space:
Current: 28mA
